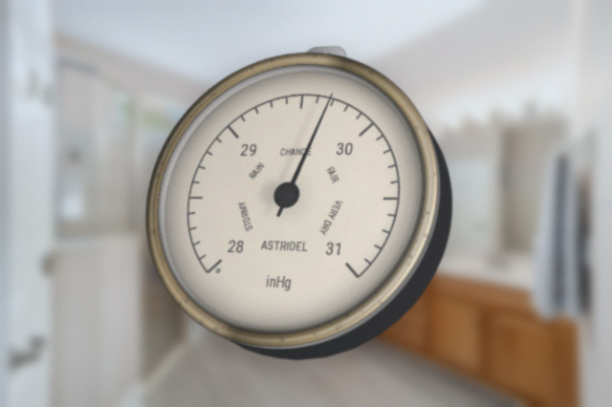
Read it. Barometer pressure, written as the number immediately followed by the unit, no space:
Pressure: 29.7inHg
